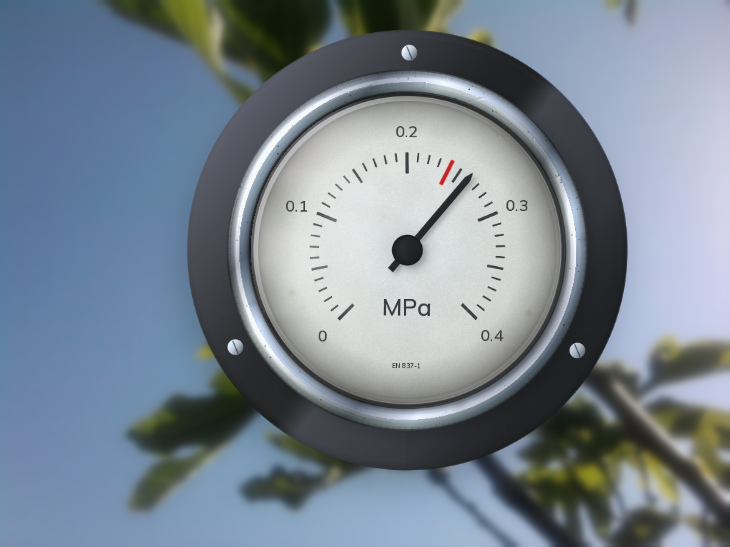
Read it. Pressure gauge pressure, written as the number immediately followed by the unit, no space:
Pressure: 0.26MPa
